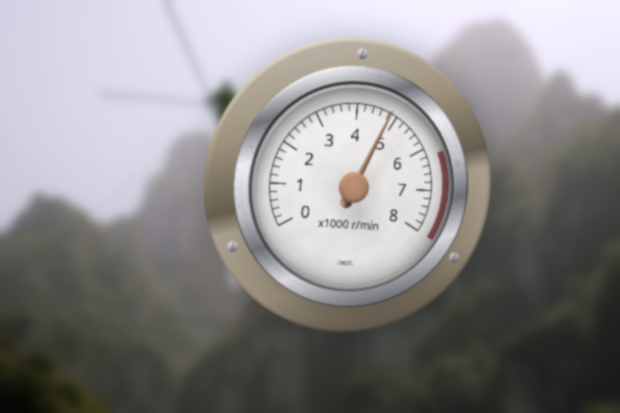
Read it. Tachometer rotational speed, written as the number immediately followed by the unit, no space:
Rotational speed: 4800rpm
